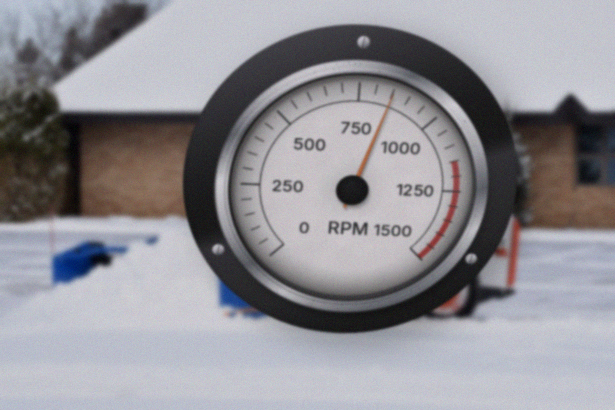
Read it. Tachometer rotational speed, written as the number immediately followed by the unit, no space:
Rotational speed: 850rpm
